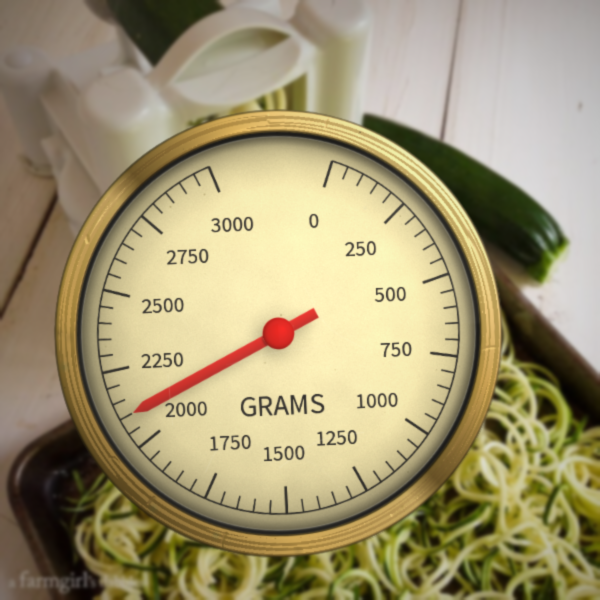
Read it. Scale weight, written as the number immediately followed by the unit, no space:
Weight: 2100g
